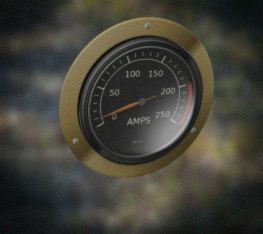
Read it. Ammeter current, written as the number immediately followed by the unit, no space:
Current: 10A
